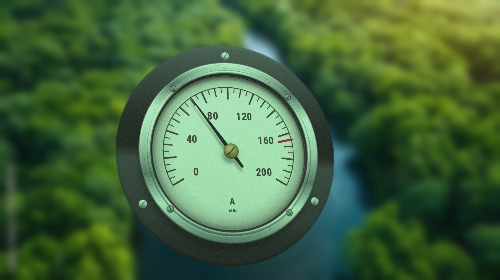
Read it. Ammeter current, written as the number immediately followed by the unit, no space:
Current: 70A
